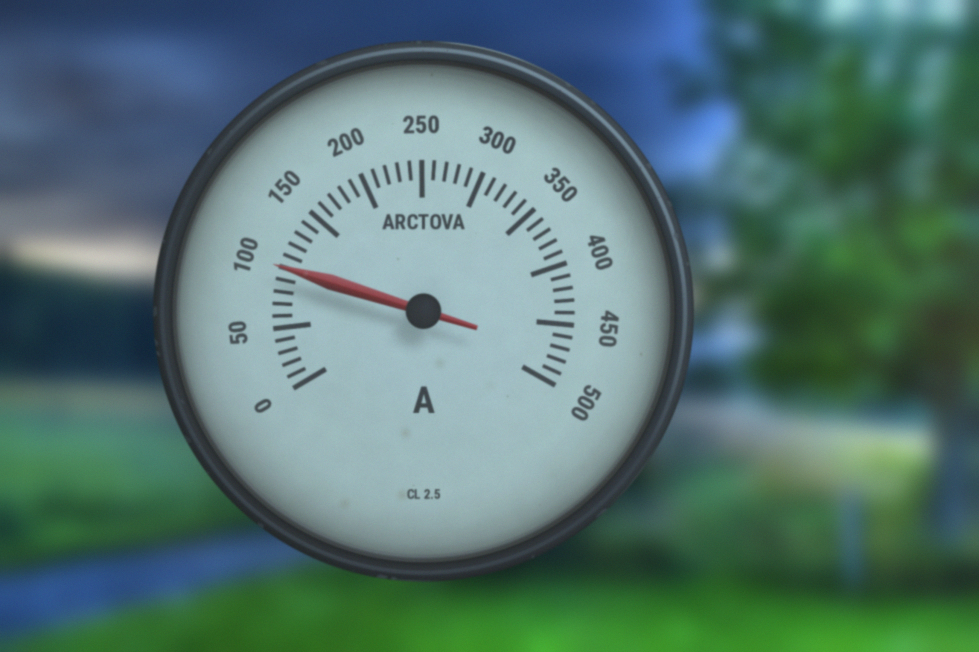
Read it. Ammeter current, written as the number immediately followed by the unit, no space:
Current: 100A
